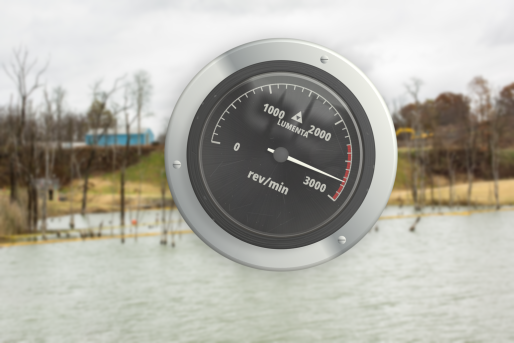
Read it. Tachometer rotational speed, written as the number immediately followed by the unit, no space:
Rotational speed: 2750rpm
